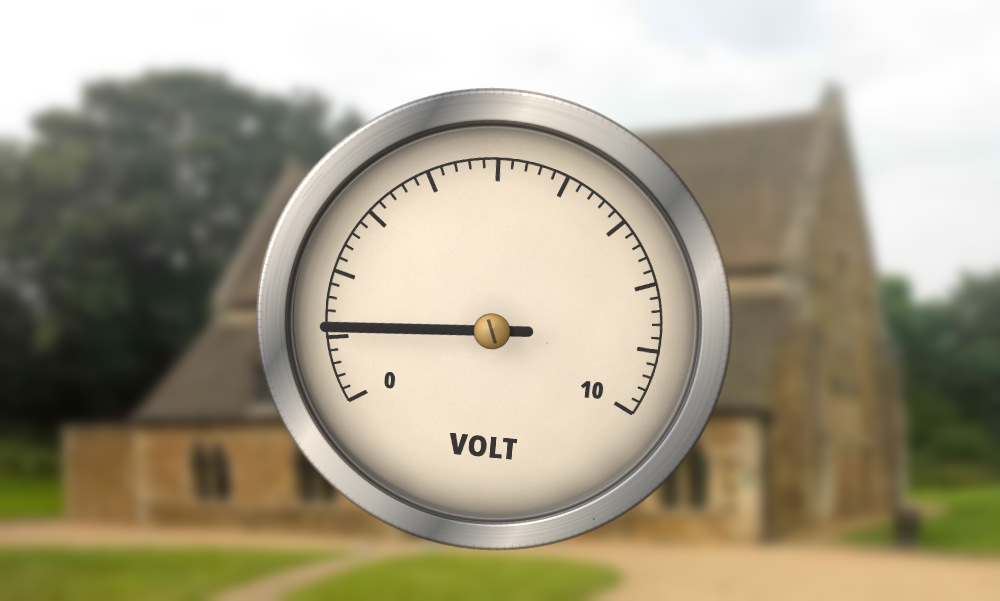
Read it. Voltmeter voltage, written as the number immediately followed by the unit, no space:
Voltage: 1.2V
